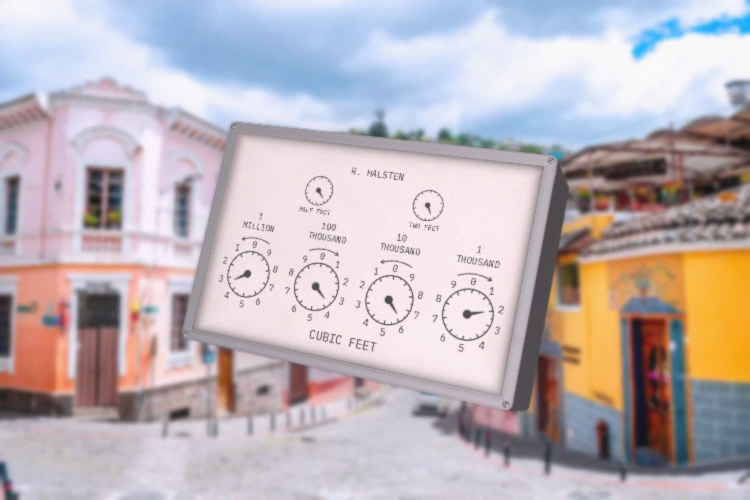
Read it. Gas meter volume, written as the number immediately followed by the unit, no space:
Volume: 336200ft³
